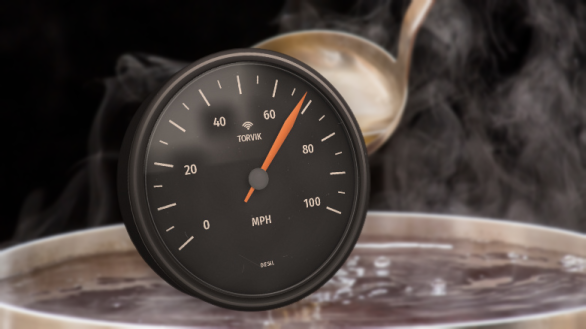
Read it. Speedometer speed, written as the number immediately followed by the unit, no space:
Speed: 67.5mph
